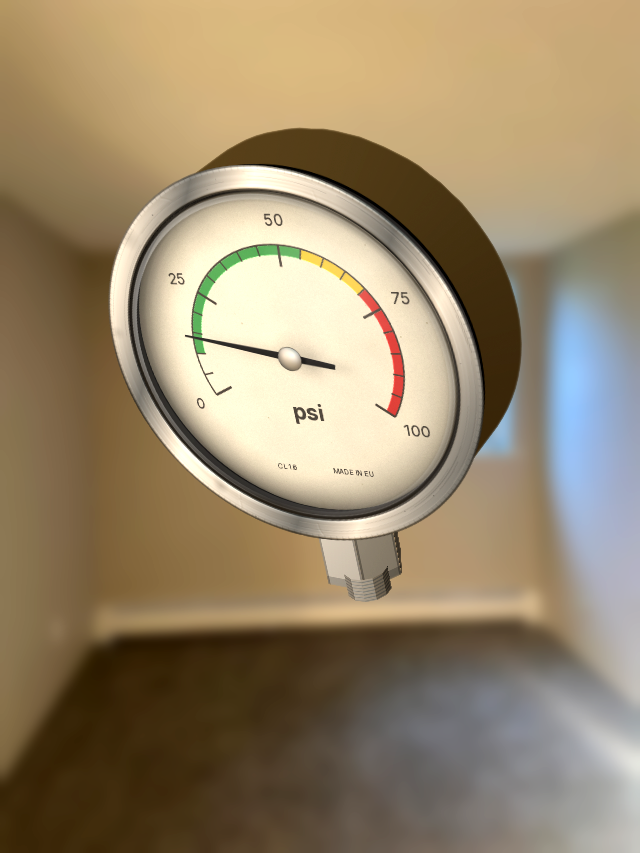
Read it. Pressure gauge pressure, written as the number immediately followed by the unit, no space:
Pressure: 15psi
